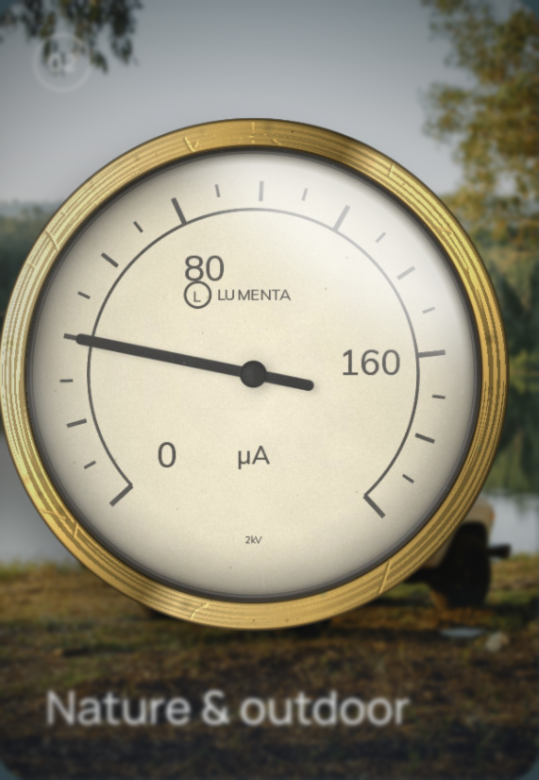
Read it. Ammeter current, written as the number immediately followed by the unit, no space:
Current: 40µA
